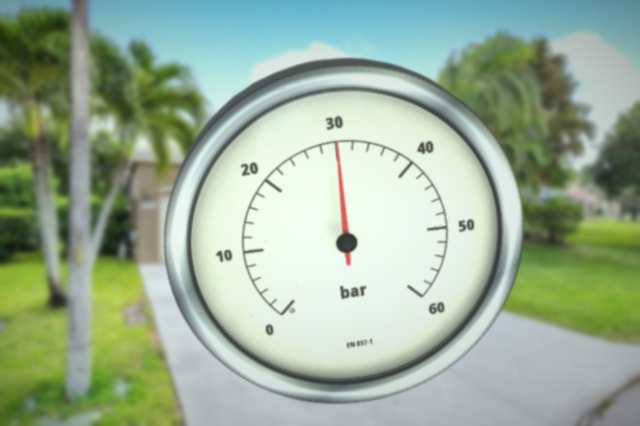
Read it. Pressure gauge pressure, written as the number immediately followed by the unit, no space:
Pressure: 30bar
